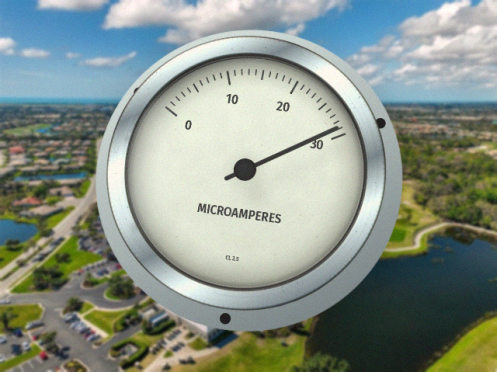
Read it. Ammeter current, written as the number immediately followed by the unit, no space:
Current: 29µA
